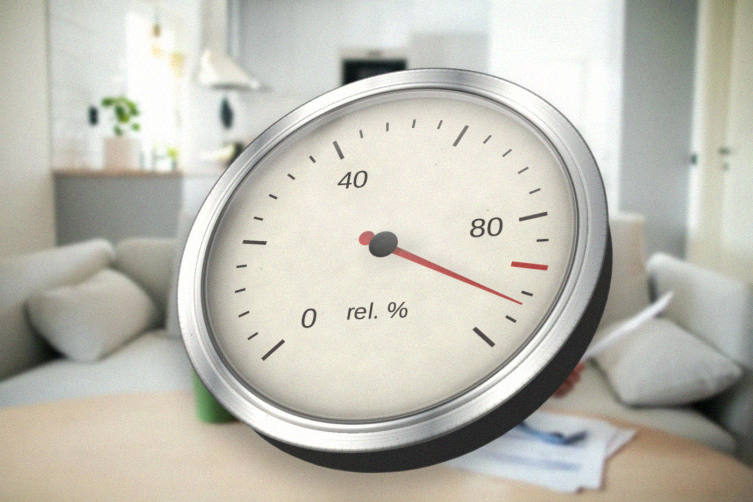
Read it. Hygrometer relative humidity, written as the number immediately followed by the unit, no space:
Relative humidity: 94%
